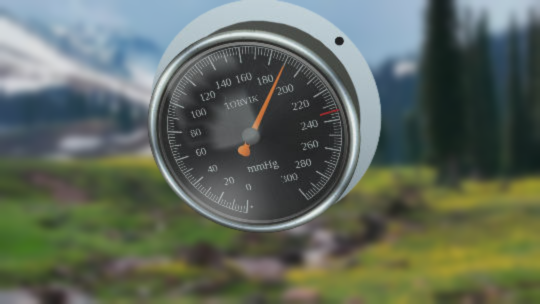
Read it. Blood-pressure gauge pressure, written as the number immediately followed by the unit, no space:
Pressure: 190mmHg
